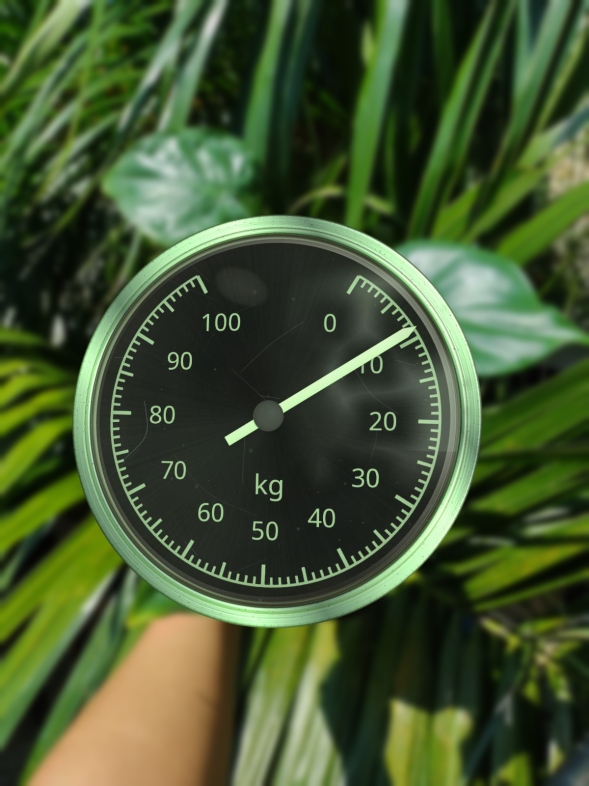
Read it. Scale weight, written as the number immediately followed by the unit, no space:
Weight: 9kg
